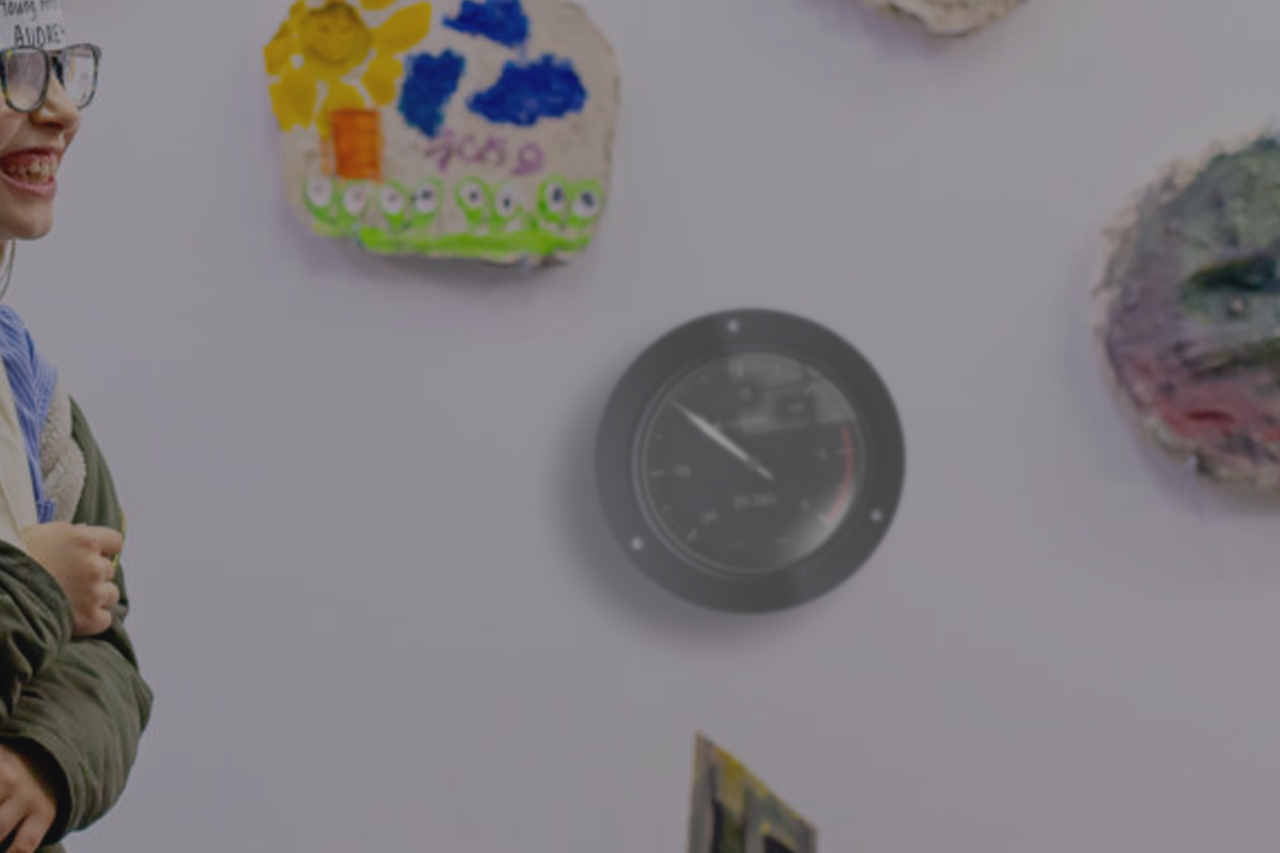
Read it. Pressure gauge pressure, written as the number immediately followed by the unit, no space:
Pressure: -20inHg
